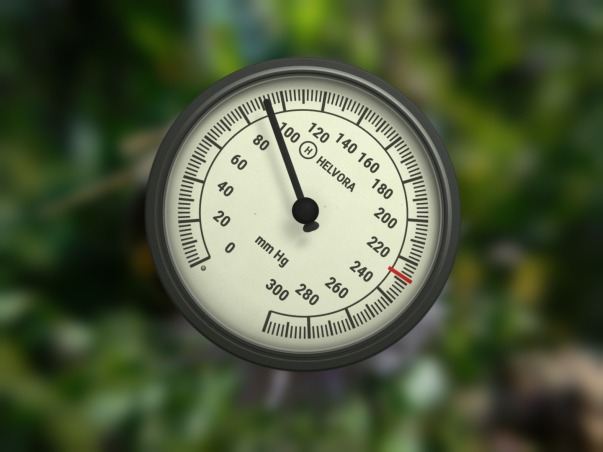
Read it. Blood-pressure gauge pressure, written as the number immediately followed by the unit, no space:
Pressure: 92mmHg
